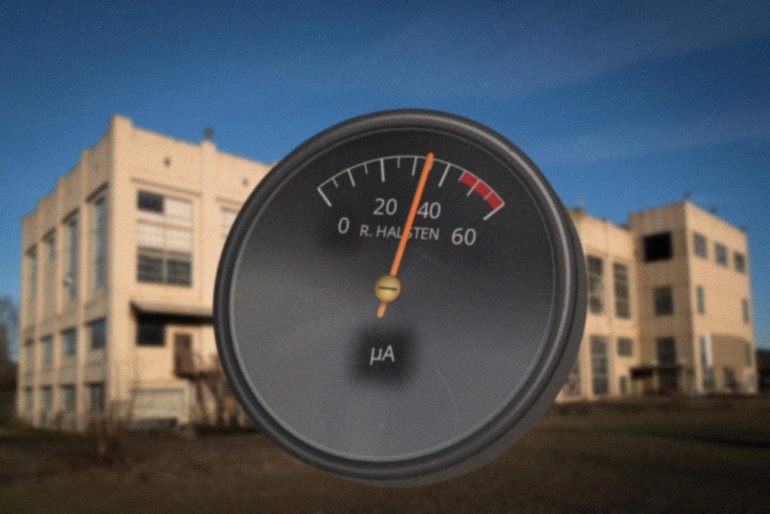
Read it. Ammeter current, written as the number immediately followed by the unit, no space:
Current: 35µA
